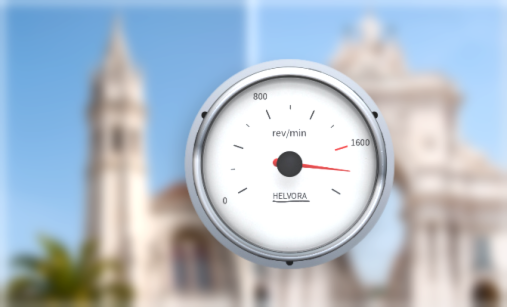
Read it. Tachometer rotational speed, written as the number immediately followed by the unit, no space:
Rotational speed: 1800rpm
